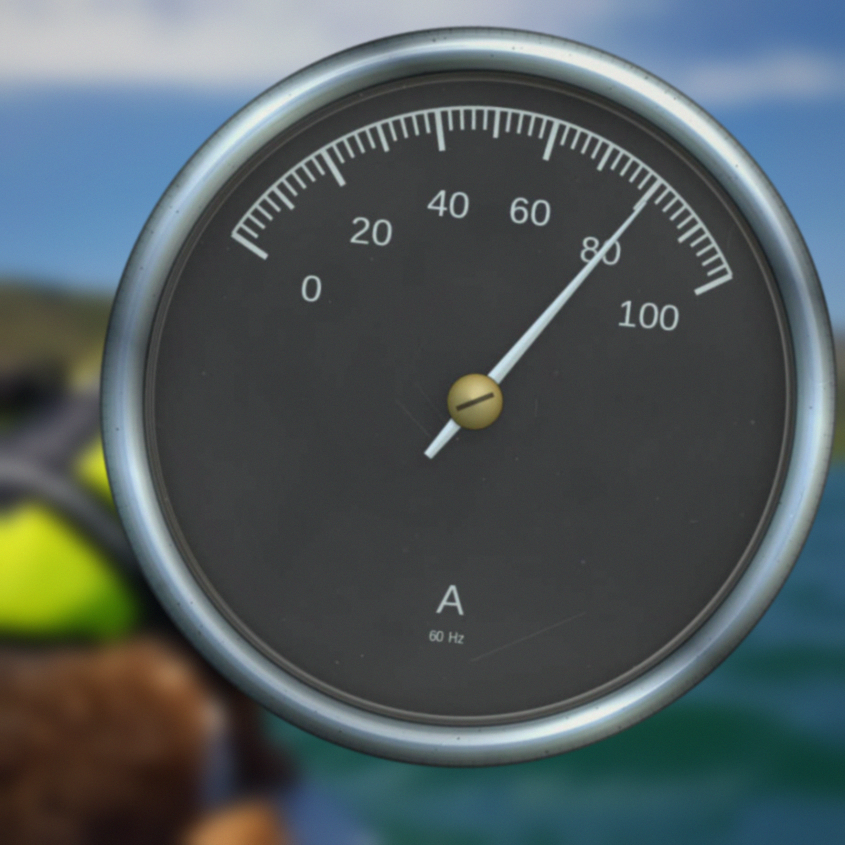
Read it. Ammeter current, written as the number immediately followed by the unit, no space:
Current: 80A
